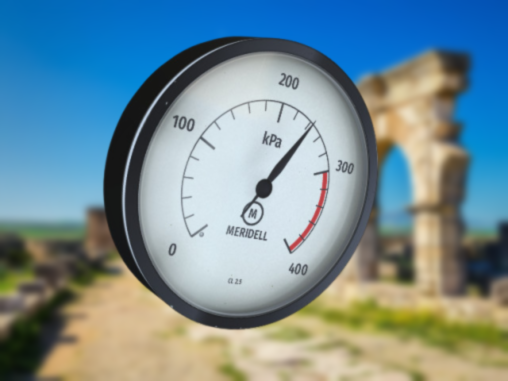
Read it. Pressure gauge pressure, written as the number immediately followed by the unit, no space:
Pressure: 240kPa
